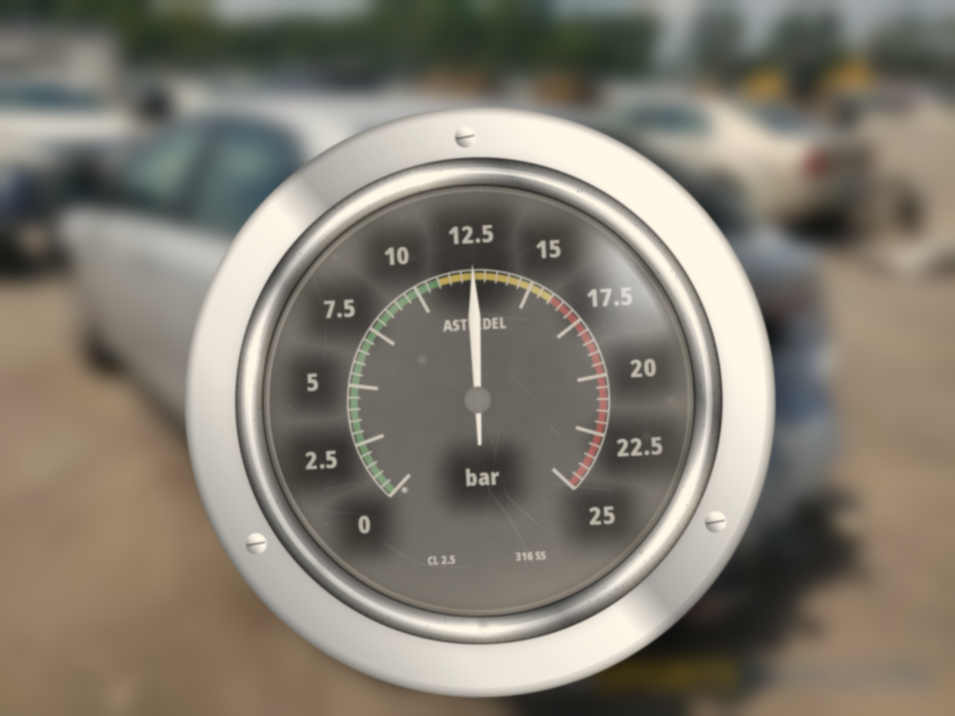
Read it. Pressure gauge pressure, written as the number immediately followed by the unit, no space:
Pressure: 12.5bar
